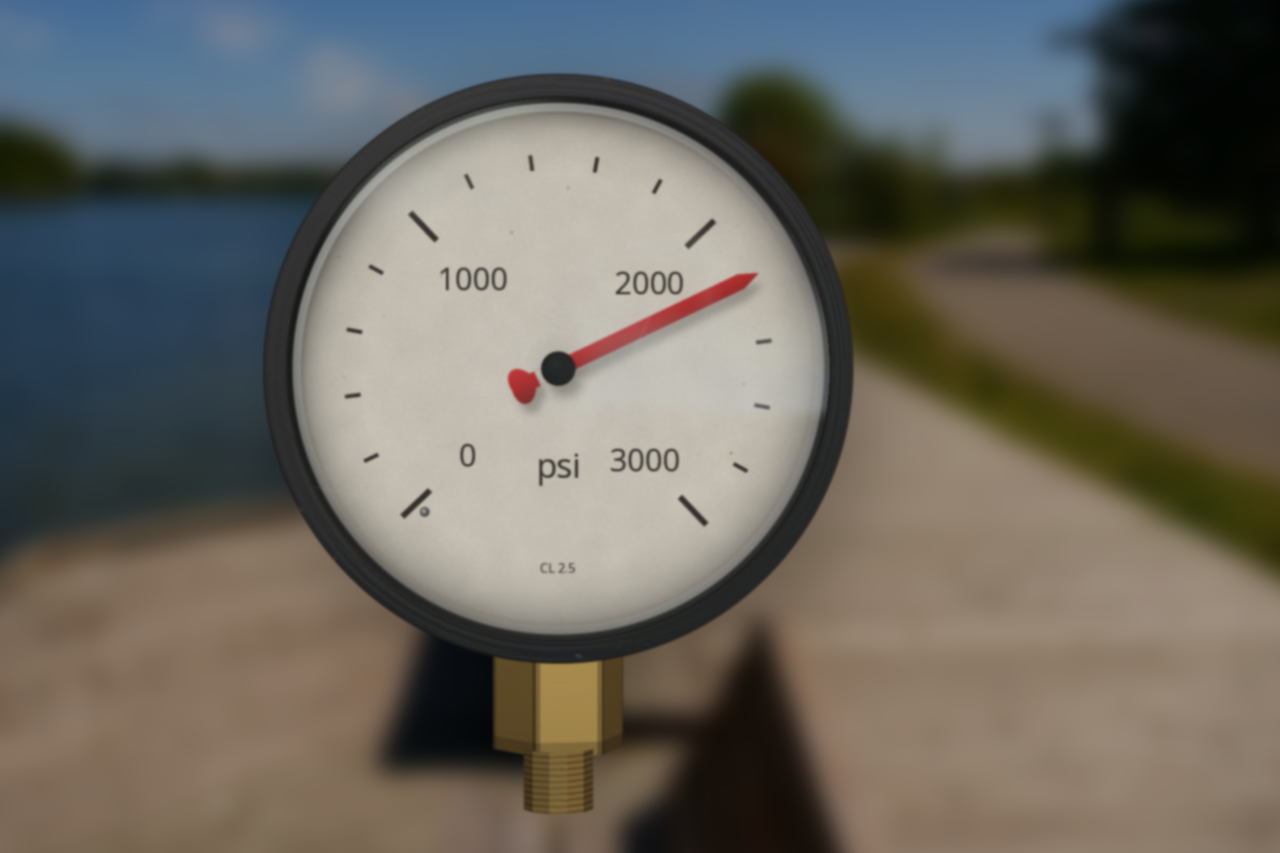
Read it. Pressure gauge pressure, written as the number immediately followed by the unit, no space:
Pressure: 2200psi
